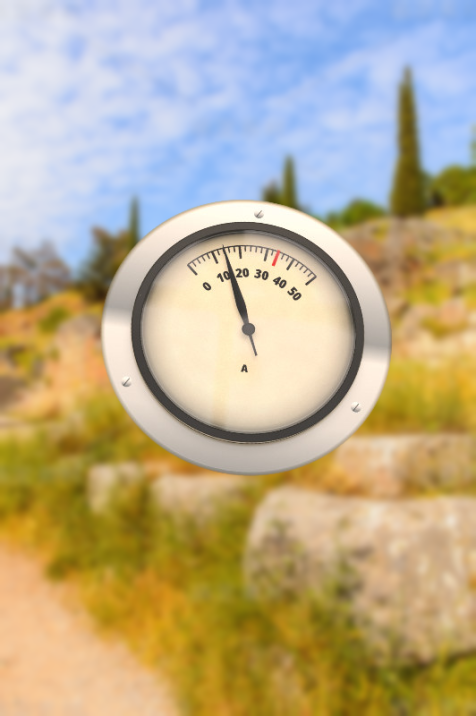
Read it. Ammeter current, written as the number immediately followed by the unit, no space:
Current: 14A
